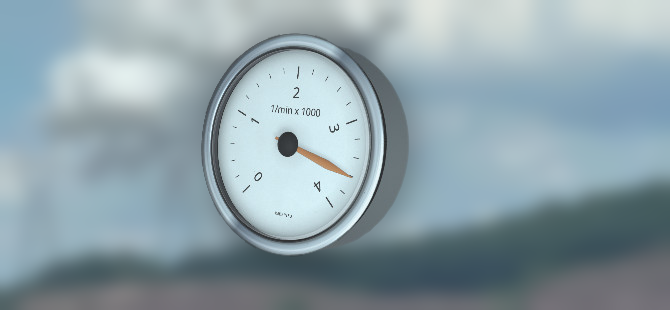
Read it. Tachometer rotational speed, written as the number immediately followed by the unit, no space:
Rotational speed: 3600rpm
